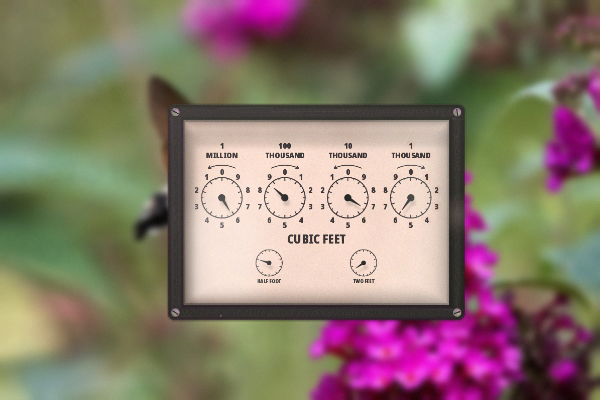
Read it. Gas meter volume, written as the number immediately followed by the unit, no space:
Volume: 586600ft³
